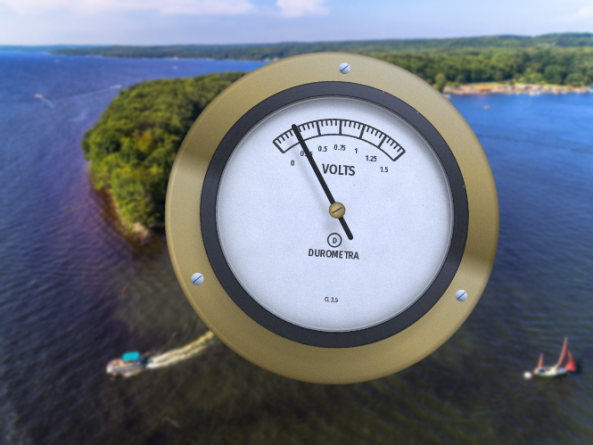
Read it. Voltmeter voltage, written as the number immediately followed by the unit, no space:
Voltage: 0.25V
